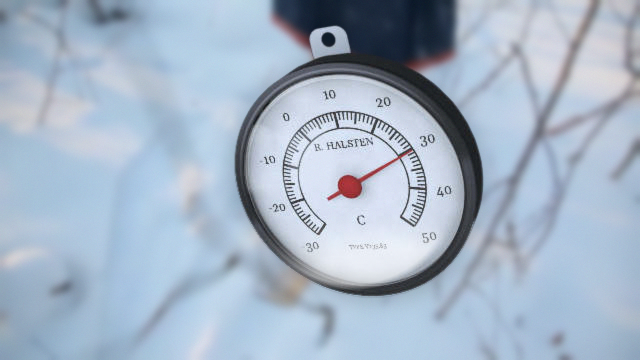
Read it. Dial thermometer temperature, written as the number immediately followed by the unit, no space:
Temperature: 30°C
